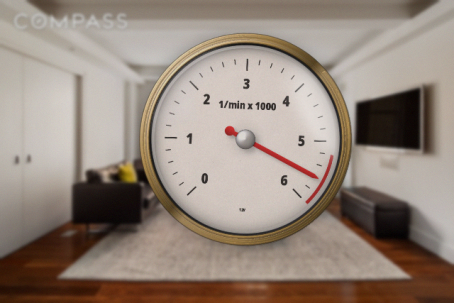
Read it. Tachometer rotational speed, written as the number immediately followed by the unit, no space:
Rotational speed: 5600rpm
